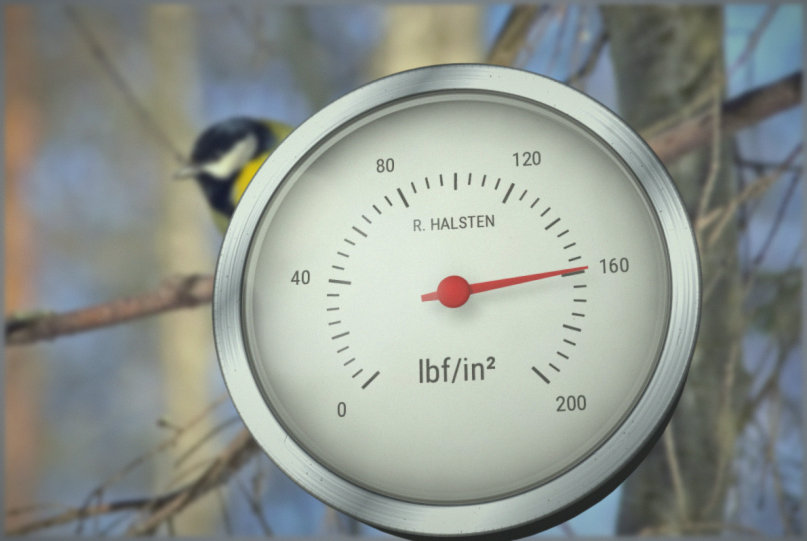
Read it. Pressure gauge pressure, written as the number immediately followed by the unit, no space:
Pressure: 160psi
